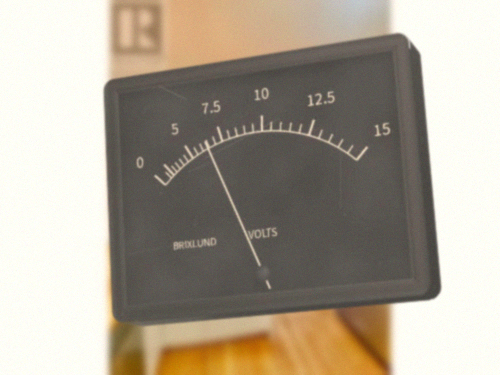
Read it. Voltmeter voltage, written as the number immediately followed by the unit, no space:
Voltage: 6.5V
